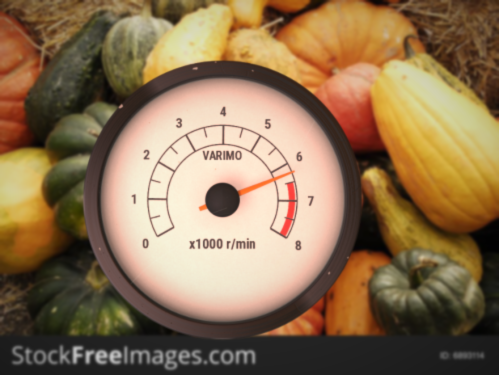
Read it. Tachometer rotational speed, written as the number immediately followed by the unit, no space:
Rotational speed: 6250rpm
